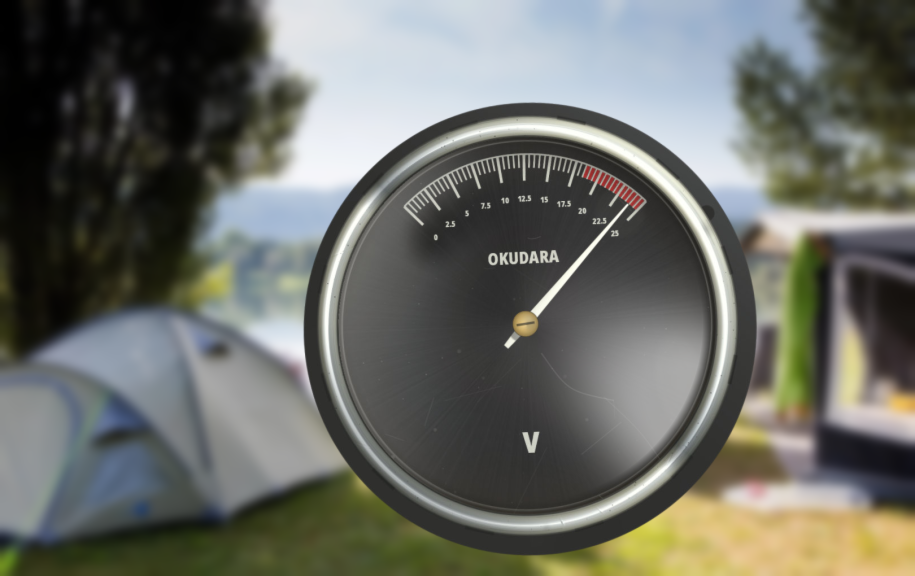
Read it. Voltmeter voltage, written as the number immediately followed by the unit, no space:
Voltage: 24V
